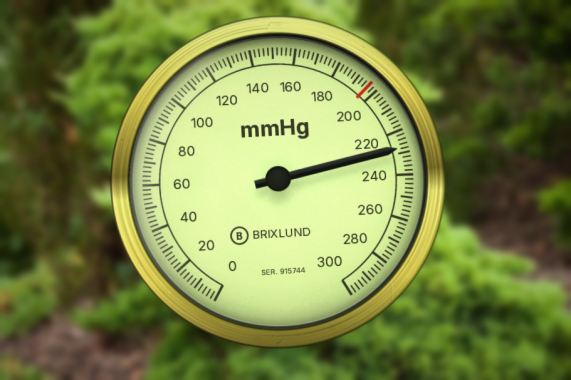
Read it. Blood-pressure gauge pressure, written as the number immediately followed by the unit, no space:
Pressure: 228mmHg
